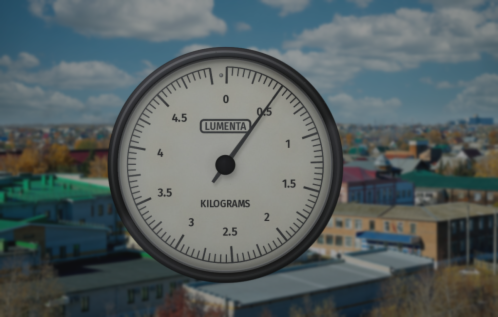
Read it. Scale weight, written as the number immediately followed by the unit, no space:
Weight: 0.5kg
